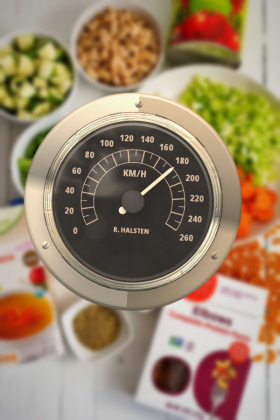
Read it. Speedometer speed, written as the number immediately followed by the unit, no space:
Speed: 180km/h
